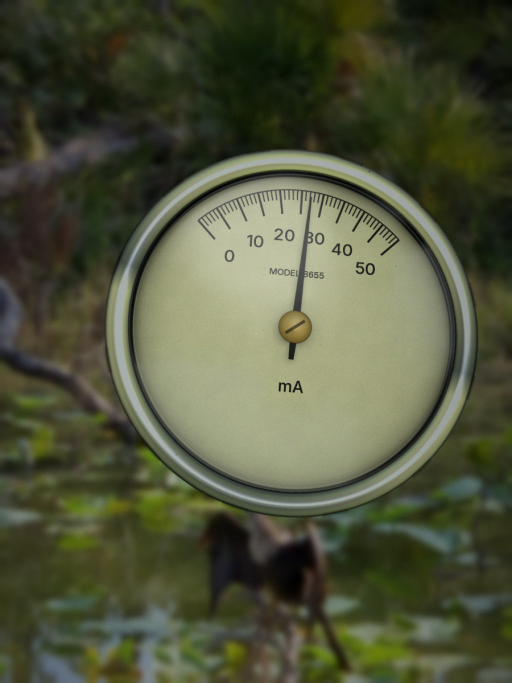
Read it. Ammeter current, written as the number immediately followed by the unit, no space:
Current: 27mA
